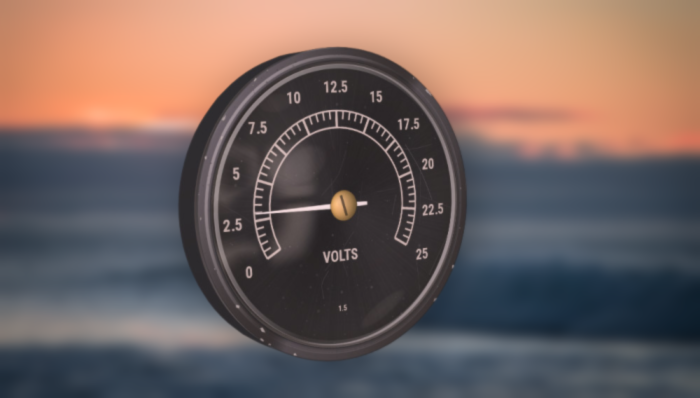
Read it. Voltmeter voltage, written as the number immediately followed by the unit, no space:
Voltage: 3V
